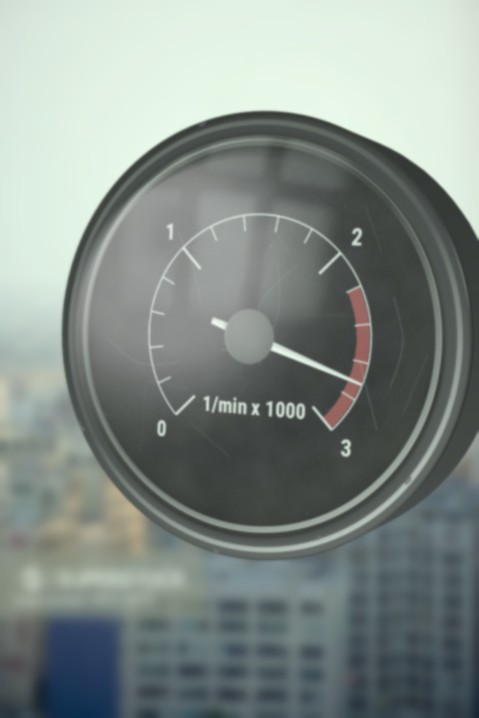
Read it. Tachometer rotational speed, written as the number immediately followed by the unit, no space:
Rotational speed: 2700rpm
